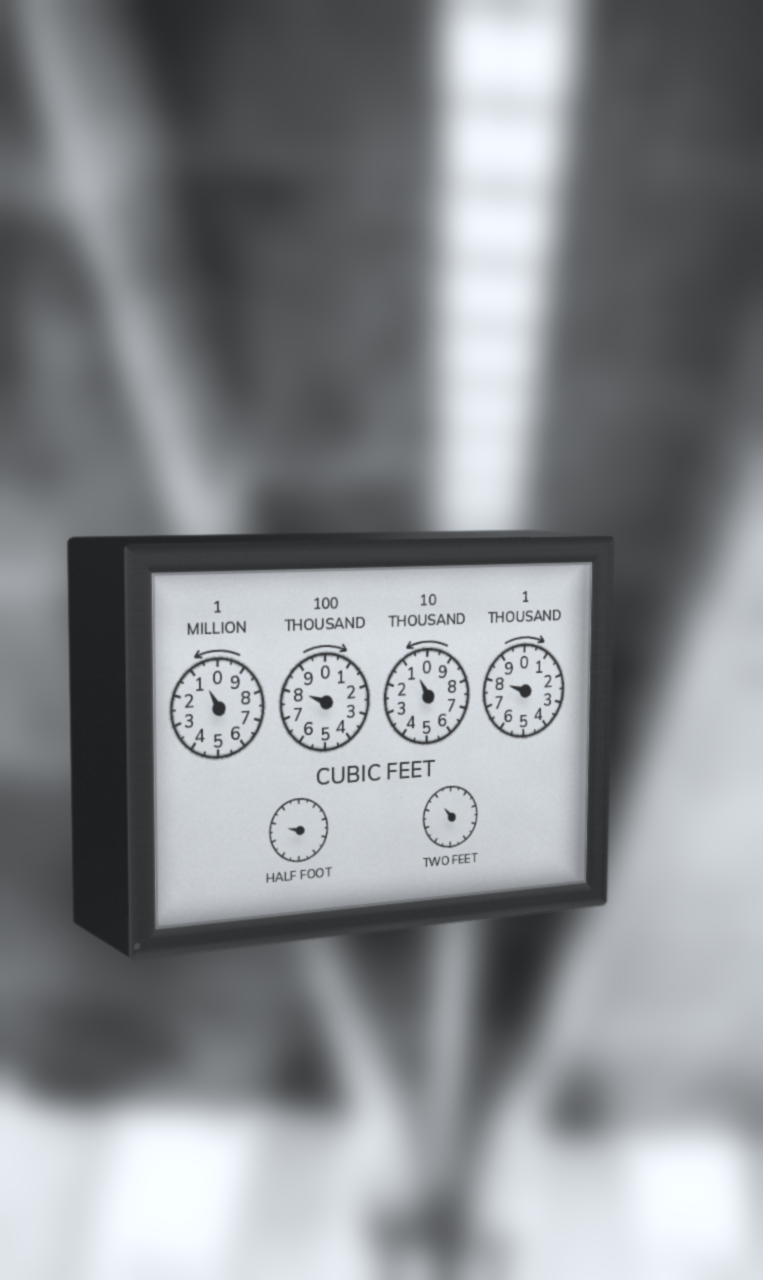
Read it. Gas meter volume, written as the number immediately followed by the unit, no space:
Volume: 80800ft³
